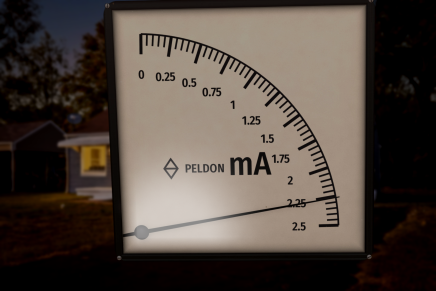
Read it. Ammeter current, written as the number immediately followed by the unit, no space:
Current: 2.25mA
